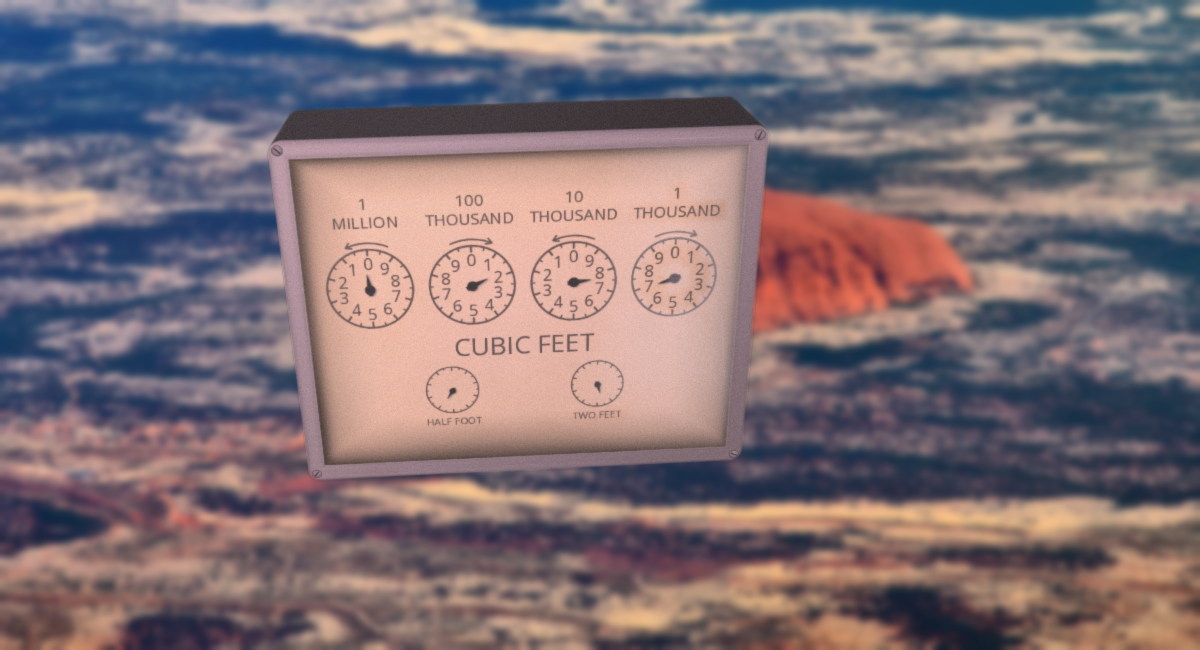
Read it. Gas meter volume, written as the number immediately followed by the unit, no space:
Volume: 17700ft³
